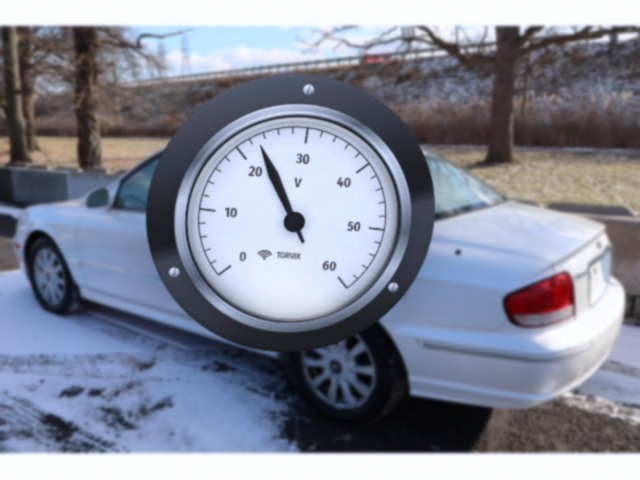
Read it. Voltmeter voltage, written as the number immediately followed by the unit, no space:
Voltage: 23V
